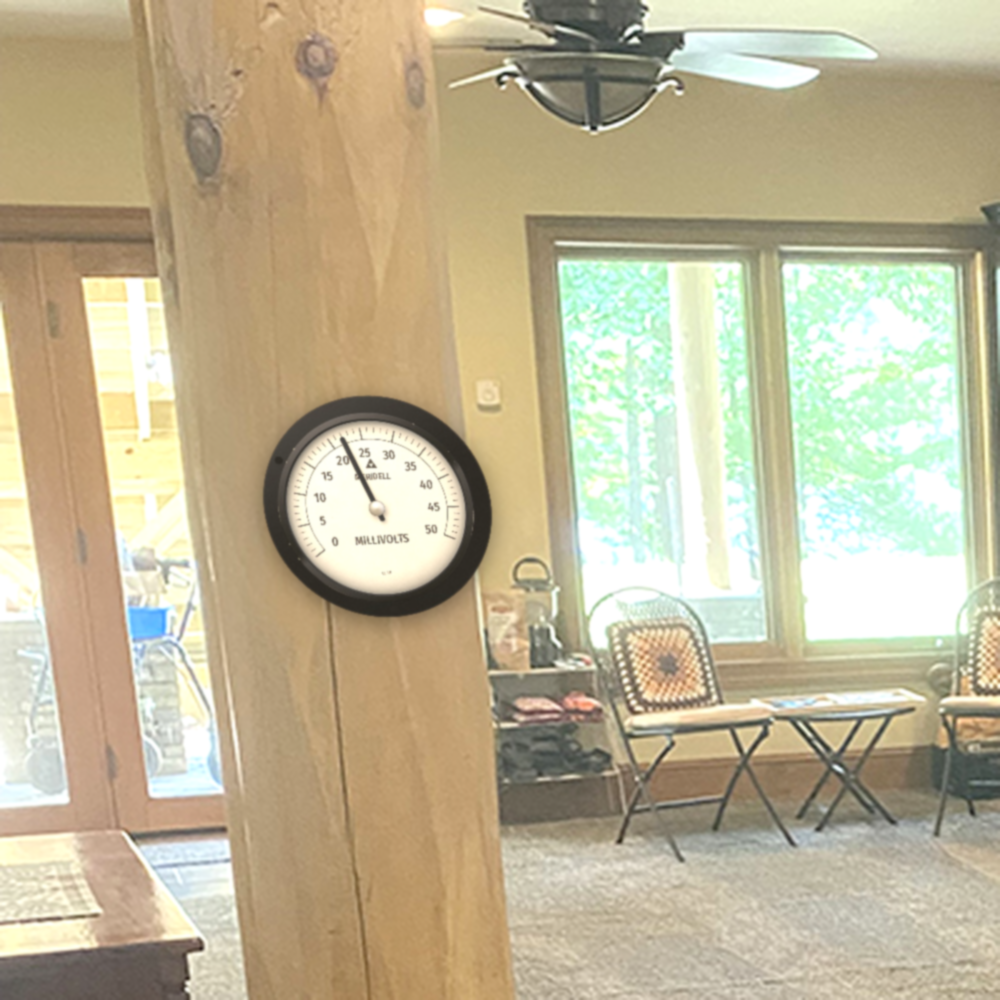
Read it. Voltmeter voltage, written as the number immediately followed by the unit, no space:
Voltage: 22mV
